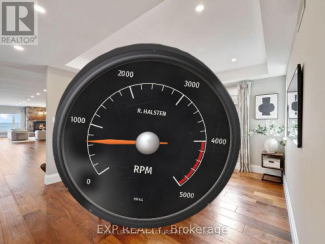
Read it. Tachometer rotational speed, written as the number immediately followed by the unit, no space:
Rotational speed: 700rpm
